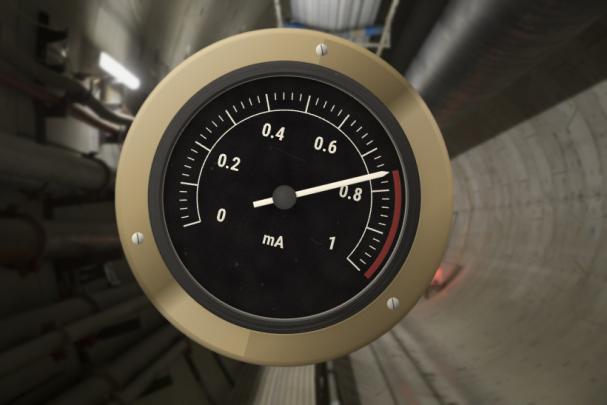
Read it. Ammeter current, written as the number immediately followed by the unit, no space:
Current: 0.76mA
